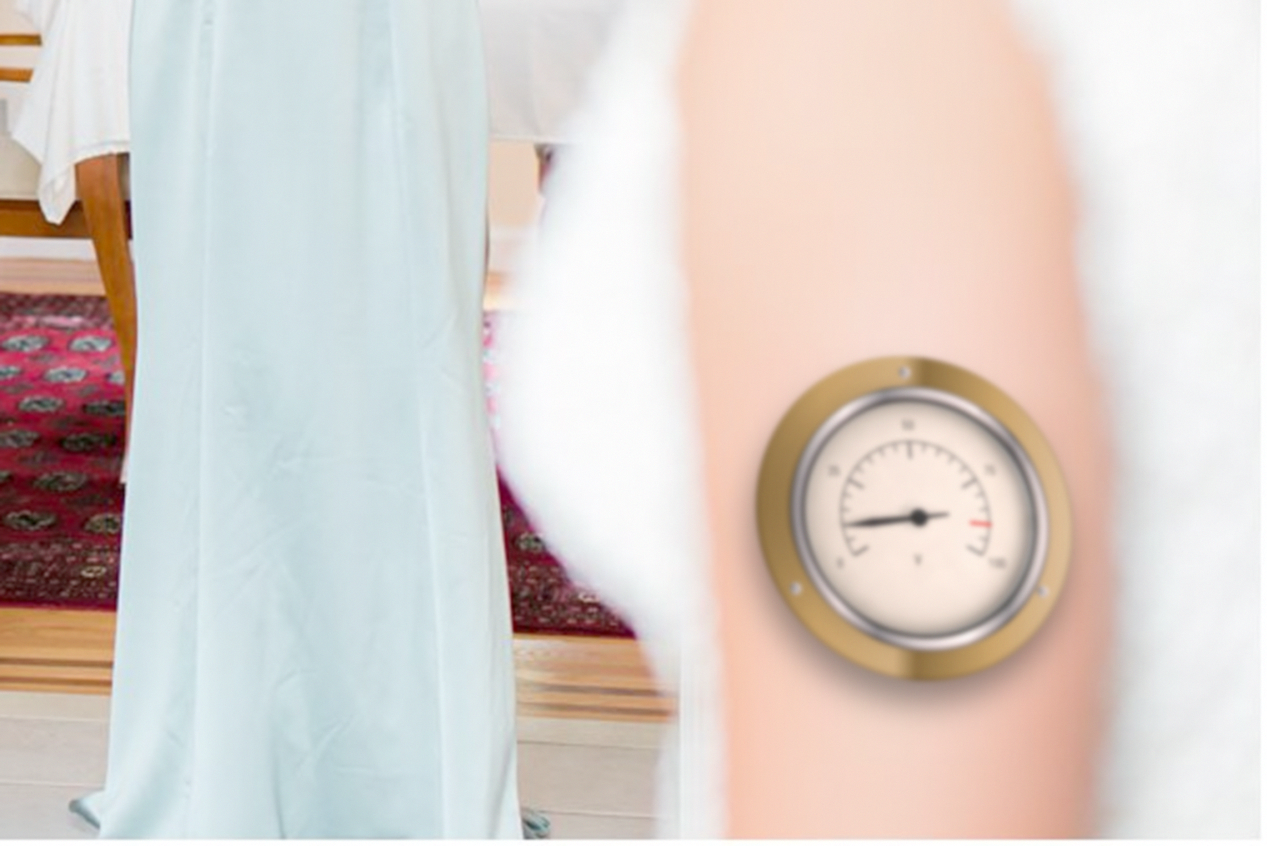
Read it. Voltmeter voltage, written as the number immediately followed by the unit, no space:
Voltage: 10V
